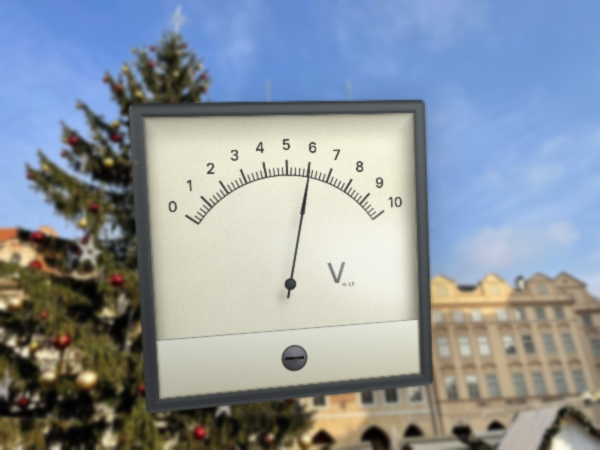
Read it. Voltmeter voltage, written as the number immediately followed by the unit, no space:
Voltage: 6V
